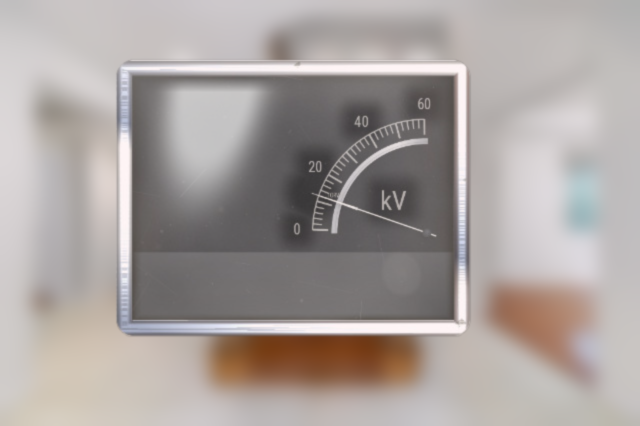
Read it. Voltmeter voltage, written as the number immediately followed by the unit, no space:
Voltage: 12kV
